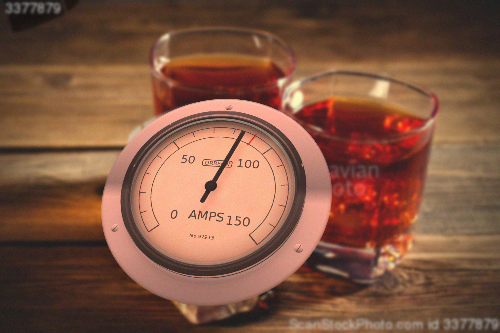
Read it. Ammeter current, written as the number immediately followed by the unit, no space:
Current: 85A
